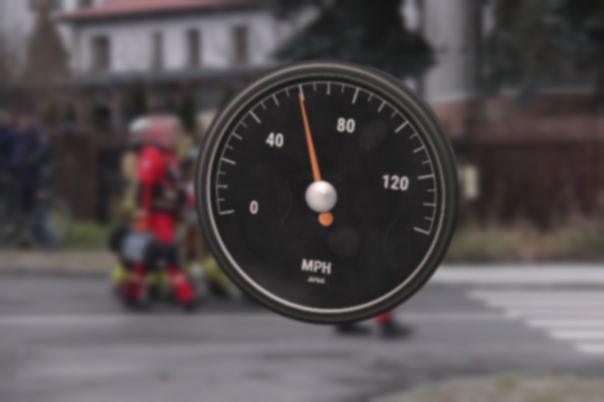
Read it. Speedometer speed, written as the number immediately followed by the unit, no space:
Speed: 60mph
